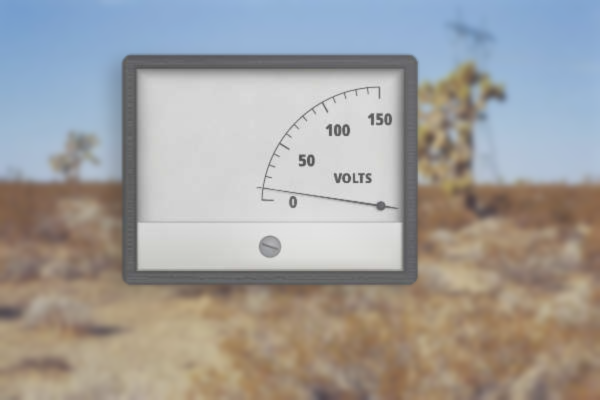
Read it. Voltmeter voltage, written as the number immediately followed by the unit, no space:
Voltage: 10V
